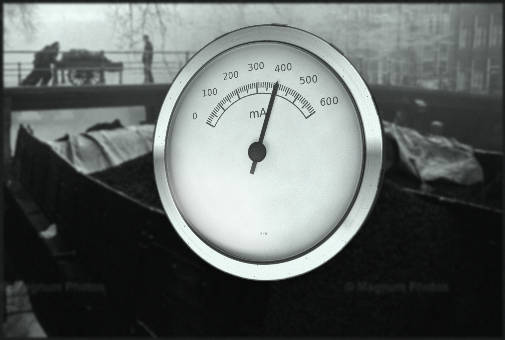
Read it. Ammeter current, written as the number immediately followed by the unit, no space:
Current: 400mA
